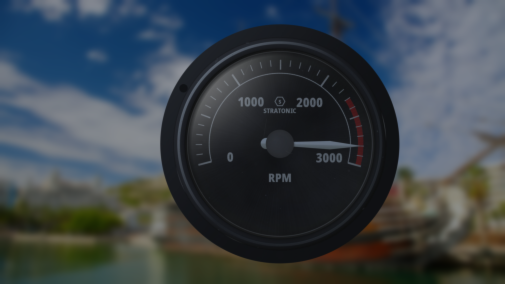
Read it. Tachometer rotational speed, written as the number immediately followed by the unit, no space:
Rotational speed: 2800rpm
